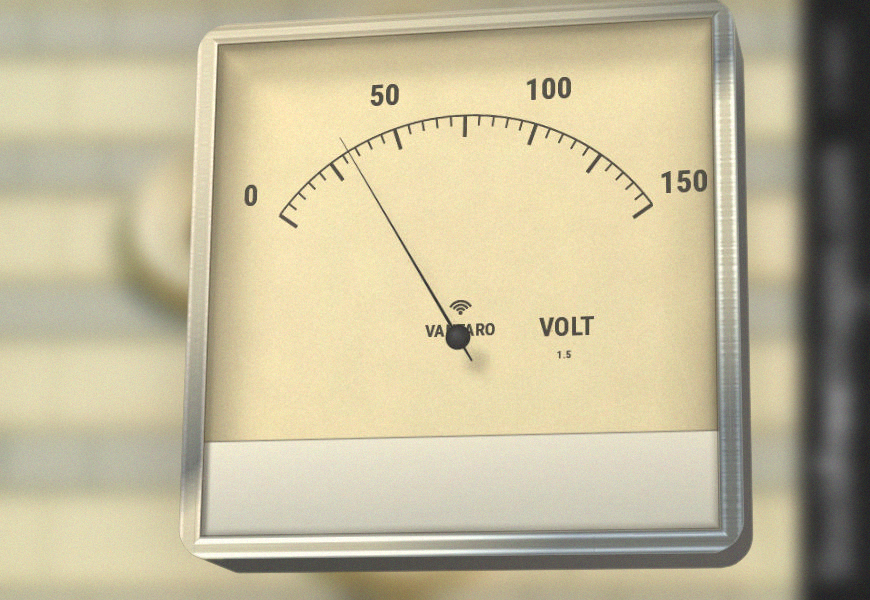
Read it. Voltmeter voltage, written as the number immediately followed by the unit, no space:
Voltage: 32.5V
